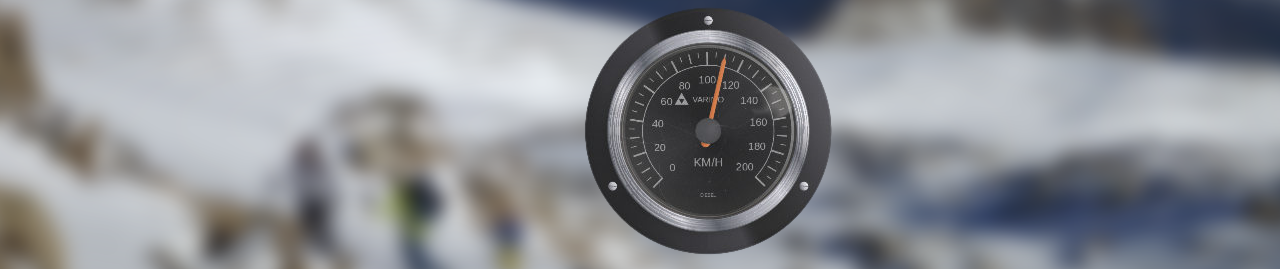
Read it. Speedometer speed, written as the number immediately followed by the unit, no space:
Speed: 110km/h
